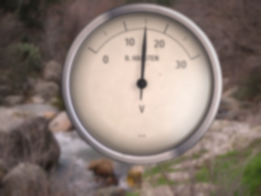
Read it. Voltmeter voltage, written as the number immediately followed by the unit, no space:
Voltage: 15V
